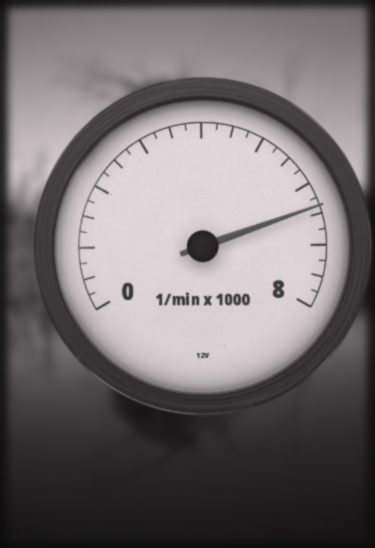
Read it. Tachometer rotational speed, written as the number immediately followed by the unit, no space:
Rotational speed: 6375rpm
